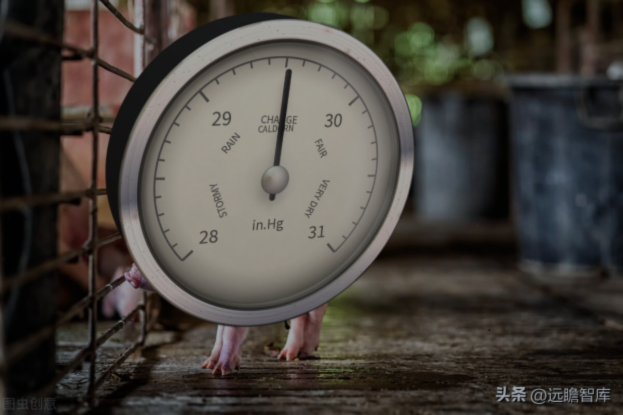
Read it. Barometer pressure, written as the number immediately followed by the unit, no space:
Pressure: 29.5inHg
